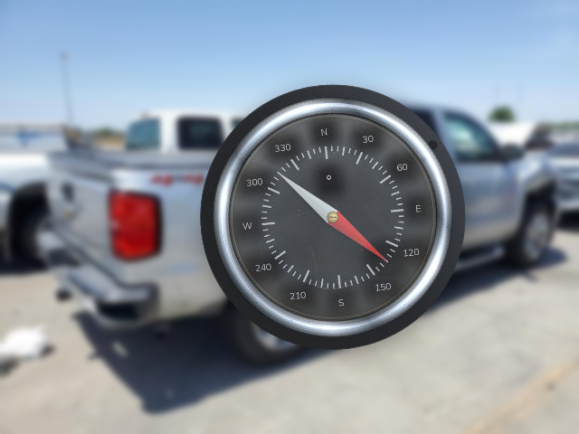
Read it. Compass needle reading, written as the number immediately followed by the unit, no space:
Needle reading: 135°
